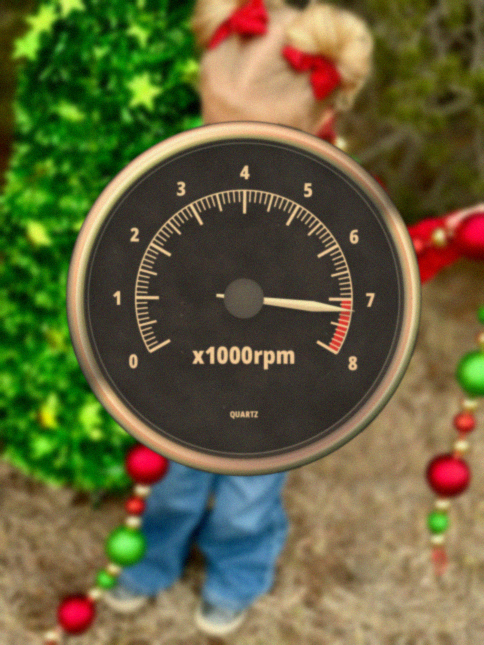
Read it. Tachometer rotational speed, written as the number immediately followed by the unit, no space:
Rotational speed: 7200rpm
